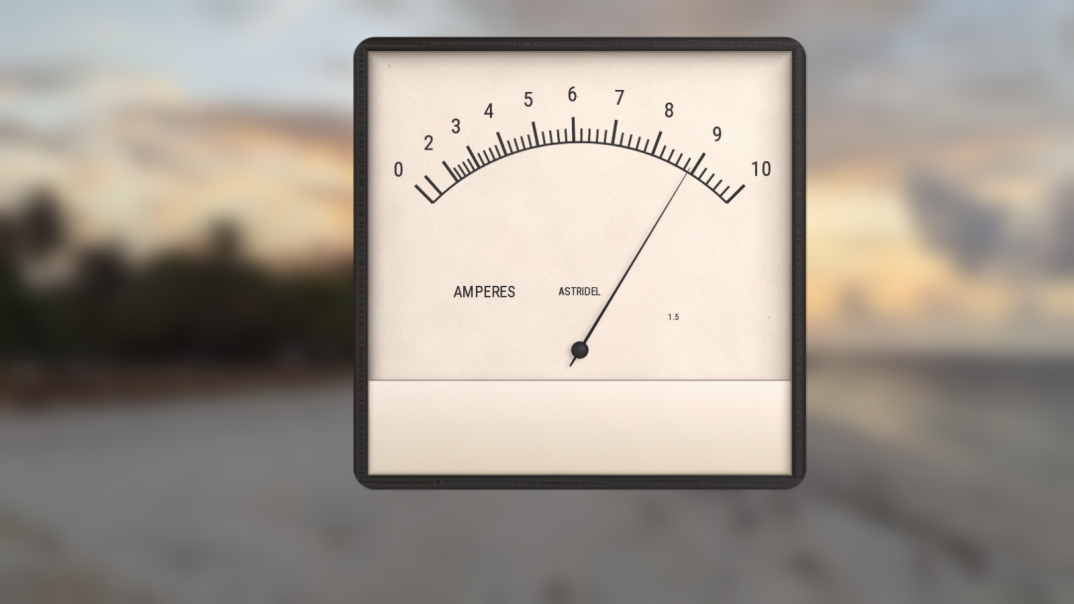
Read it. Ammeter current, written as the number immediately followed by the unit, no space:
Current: 8.9A
